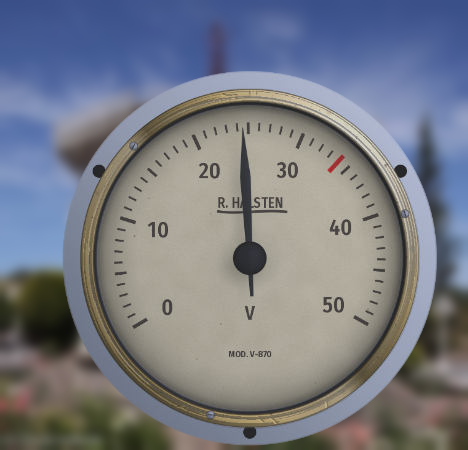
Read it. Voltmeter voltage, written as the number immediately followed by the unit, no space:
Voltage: 24.5V
